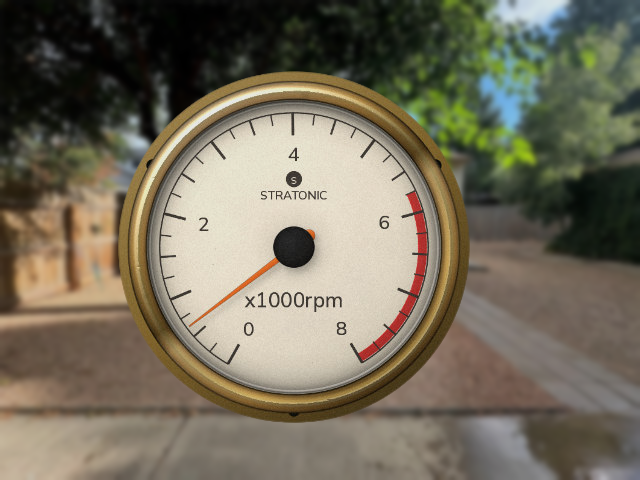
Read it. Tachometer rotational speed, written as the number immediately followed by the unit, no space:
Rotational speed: 625rpm
